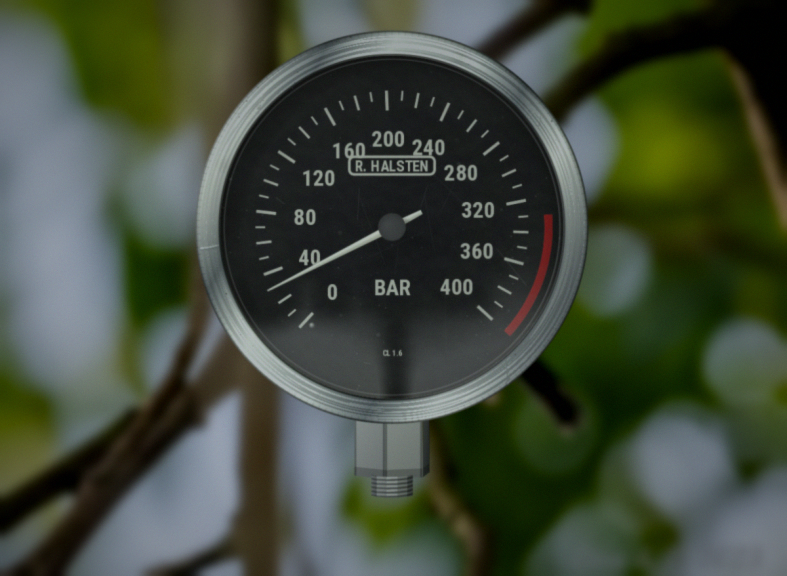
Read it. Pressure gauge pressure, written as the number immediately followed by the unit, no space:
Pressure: 30bar
